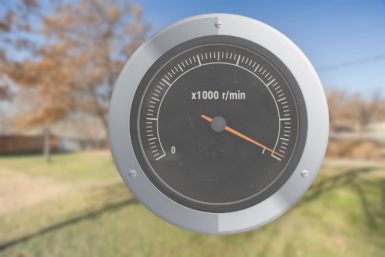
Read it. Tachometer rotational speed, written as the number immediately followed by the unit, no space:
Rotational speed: 6900rpm
